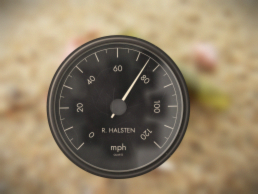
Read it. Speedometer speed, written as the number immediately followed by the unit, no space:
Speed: 75mph
